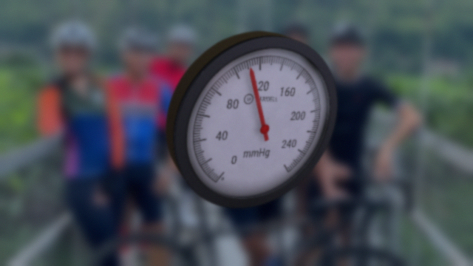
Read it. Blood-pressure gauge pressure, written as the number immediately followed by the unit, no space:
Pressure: 110mmHg
